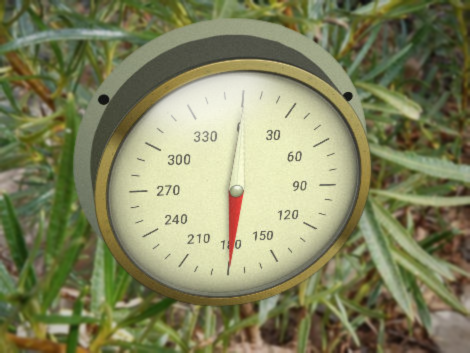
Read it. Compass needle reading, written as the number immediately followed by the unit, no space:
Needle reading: 180°
